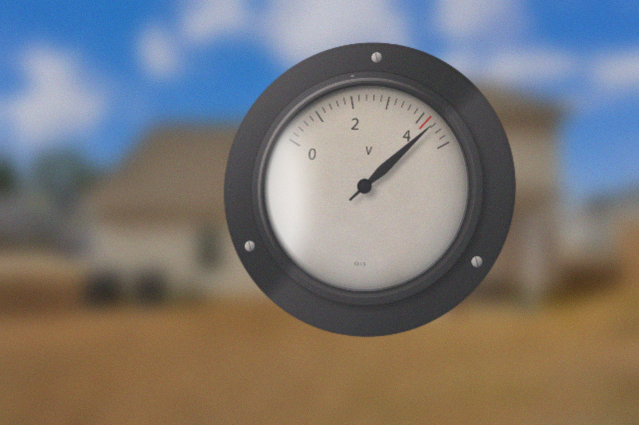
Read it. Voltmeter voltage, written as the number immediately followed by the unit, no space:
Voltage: 4.4V
